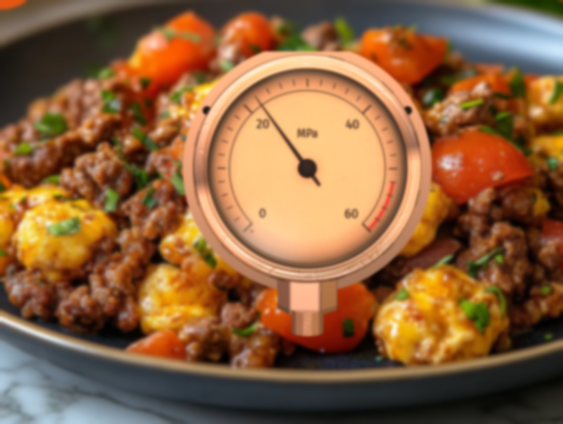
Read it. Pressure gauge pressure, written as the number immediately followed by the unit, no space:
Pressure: 22MPa
